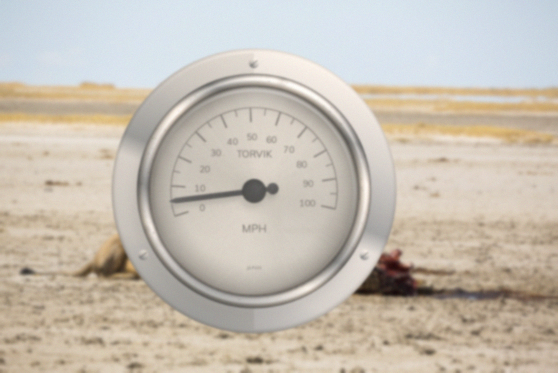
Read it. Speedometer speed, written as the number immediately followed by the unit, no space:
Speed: 5mph
